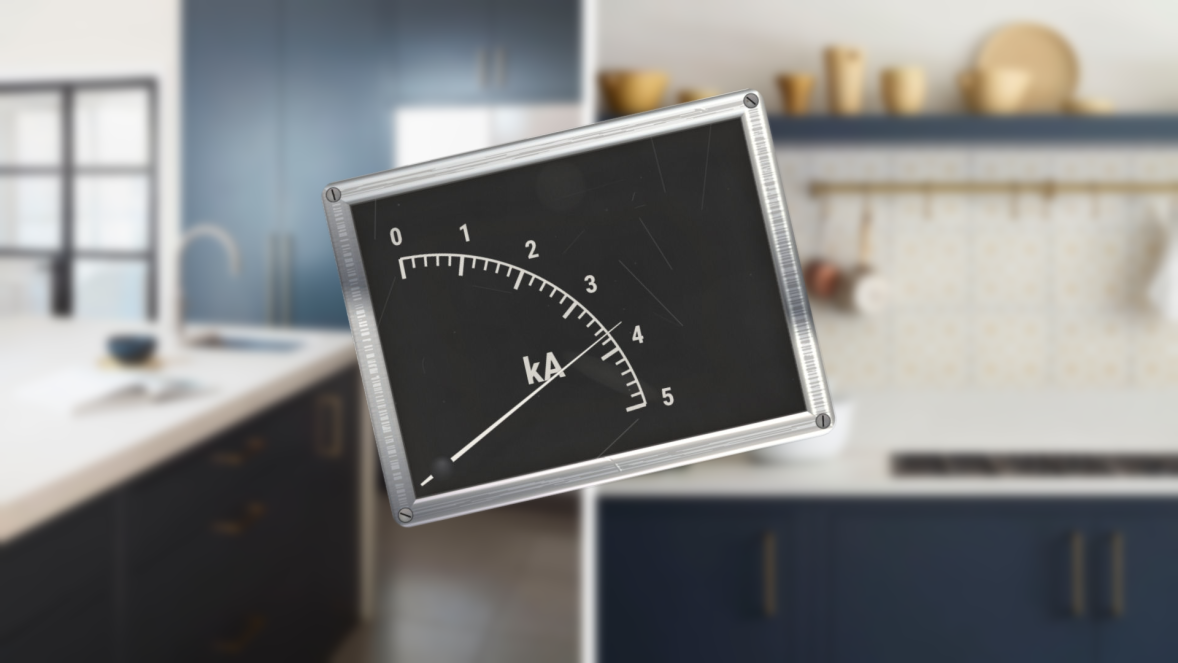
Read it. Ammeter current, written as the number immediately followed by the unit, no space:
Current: 3.7kA
